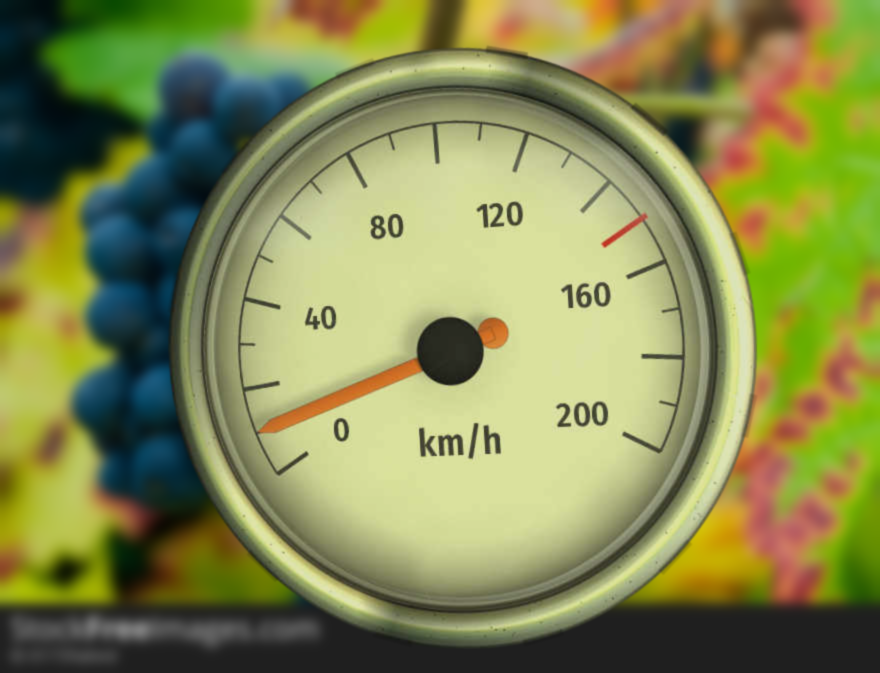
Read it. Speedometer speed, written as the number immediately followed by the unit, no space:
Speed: 10km/h
